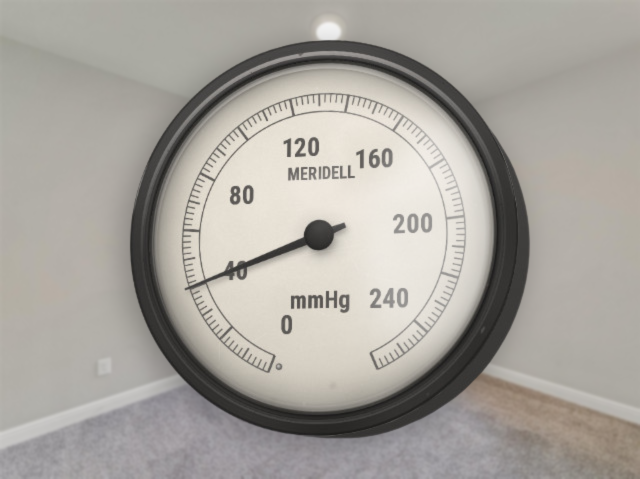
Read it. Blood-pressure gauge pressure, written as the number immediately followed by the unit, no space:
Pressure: 40mmHg
